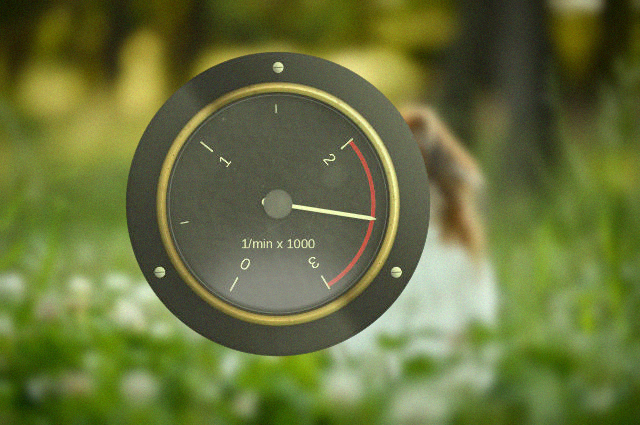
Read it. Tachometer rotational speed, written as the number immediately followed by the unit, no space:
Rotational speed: 2500rpm
